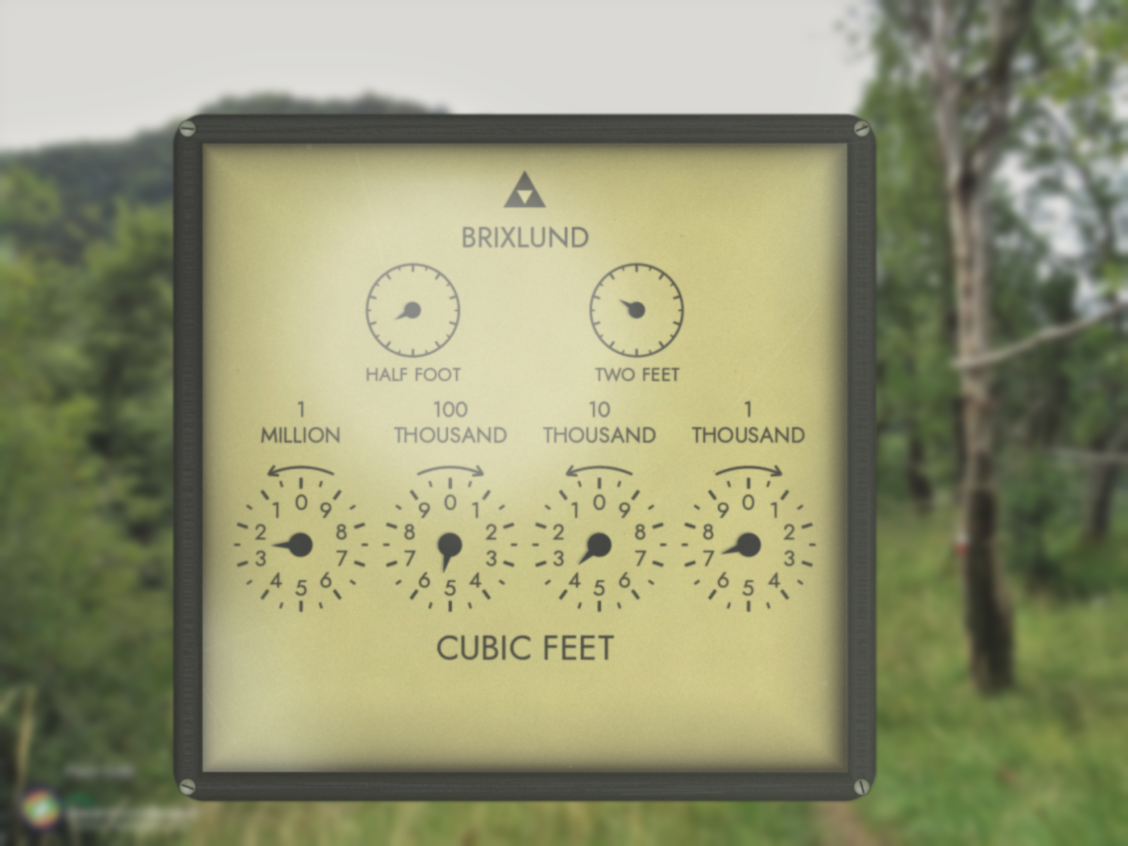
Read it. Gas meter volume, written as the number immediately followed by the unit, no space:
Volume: 253700ft³
